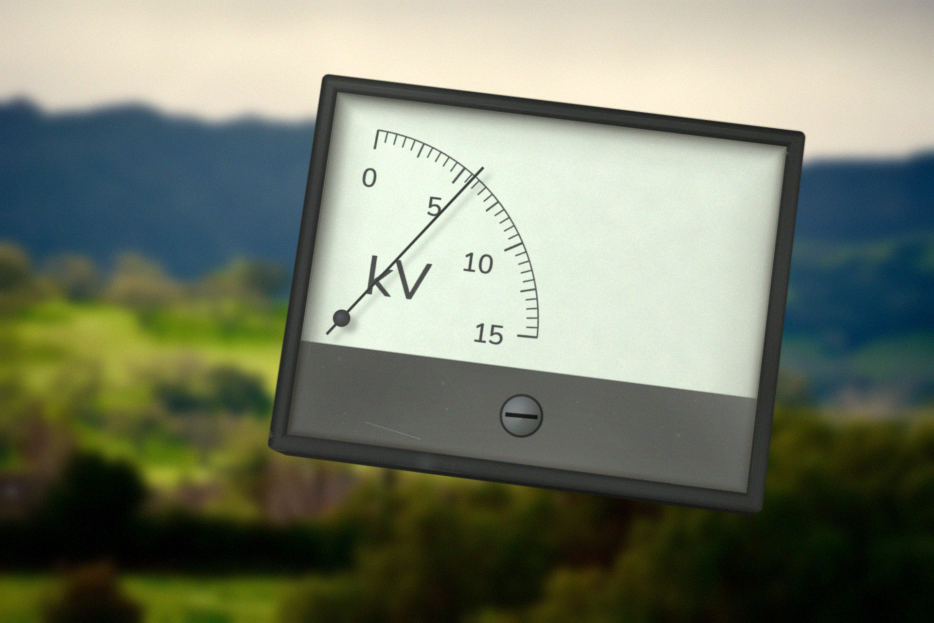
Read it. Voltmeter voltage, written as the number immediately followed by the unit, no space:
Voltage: 5.75kV
